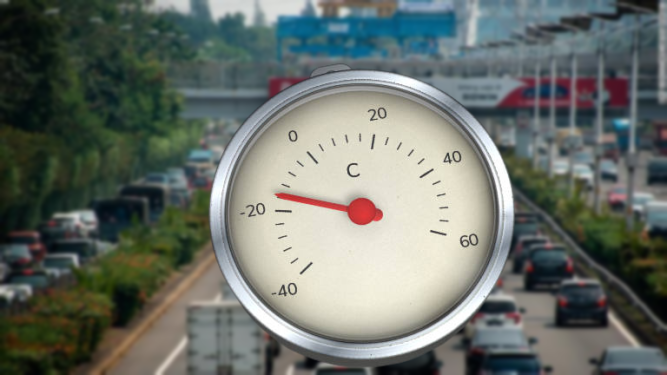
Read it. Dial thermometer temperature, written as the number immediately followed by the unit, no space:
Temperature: -16°C
